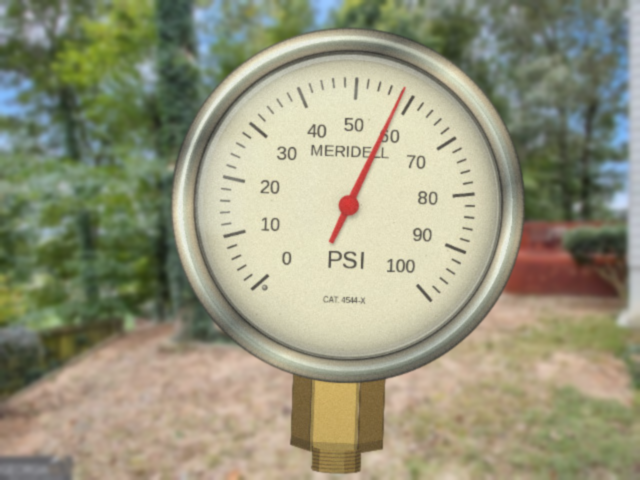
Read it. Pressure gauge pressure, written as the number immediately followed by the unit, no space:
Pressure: 58psi
